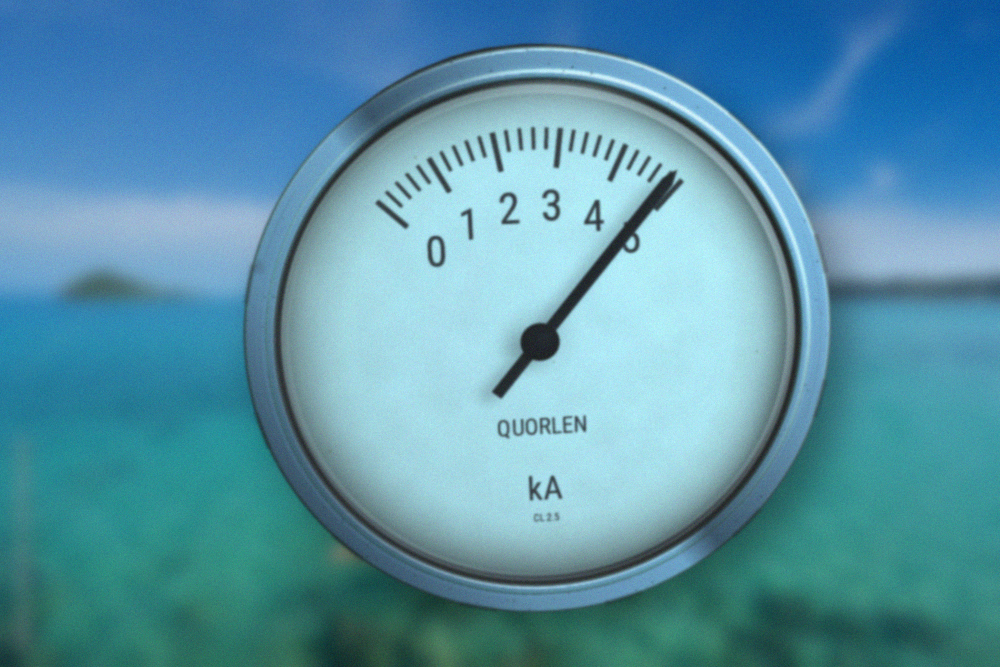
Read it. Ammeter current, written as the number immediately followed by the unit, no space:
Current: 4.8kA
